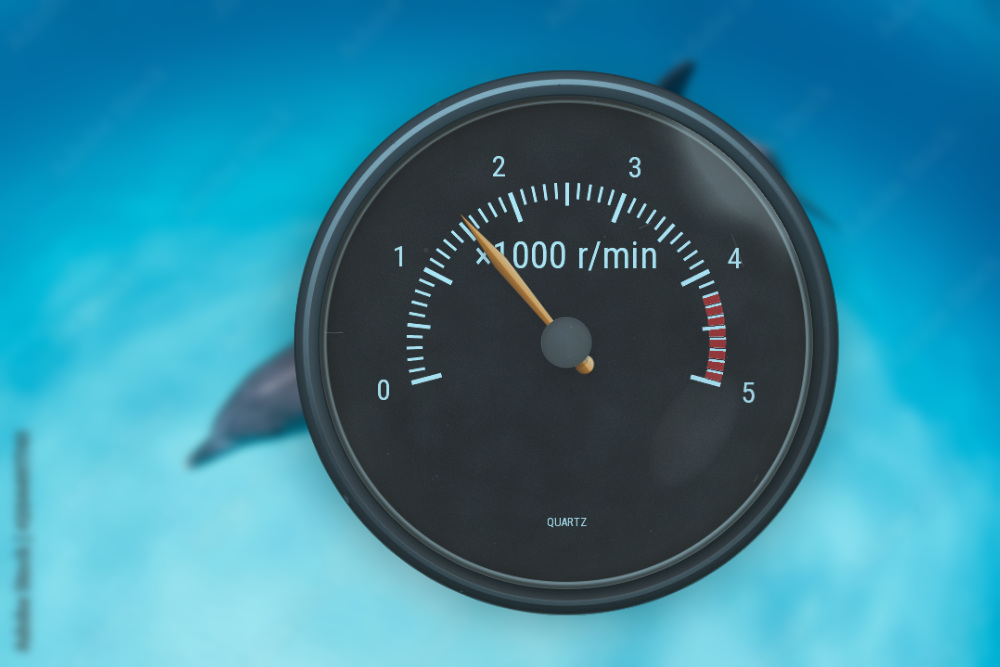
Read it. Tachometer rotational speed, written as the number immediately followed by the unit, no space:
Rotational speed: 1550rpm
